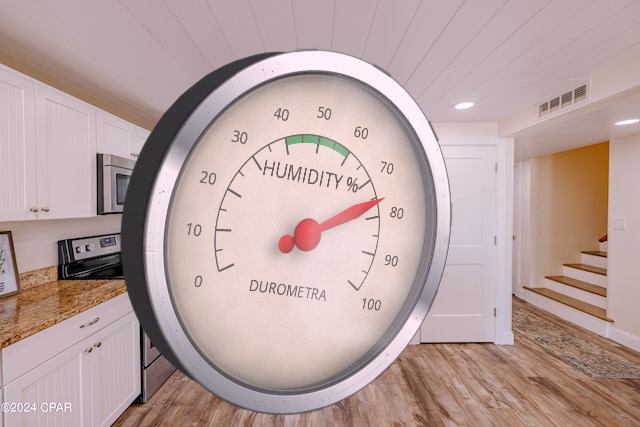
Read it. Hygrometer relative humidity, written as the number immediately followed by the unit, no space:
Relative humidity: 75%
